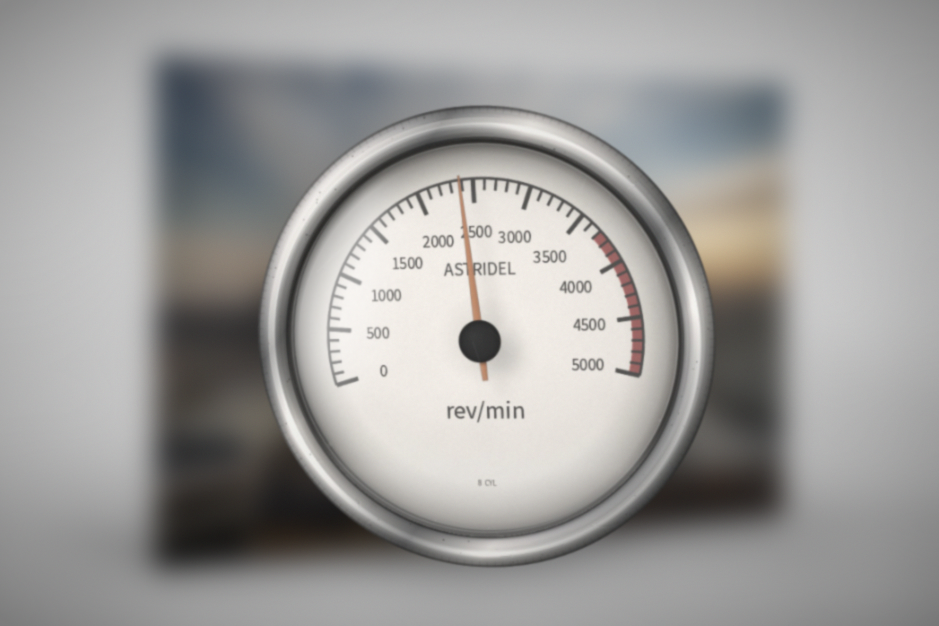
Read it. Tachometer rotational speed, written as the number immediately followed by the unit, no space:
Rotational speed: 2400rpm
